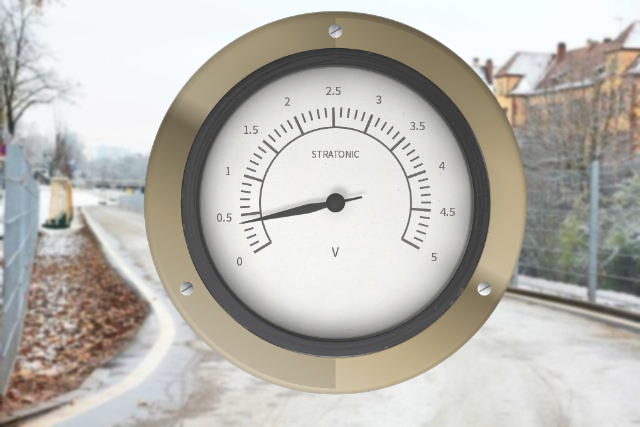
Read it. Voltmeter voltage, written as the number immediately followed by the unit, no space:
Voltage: 0.4V
